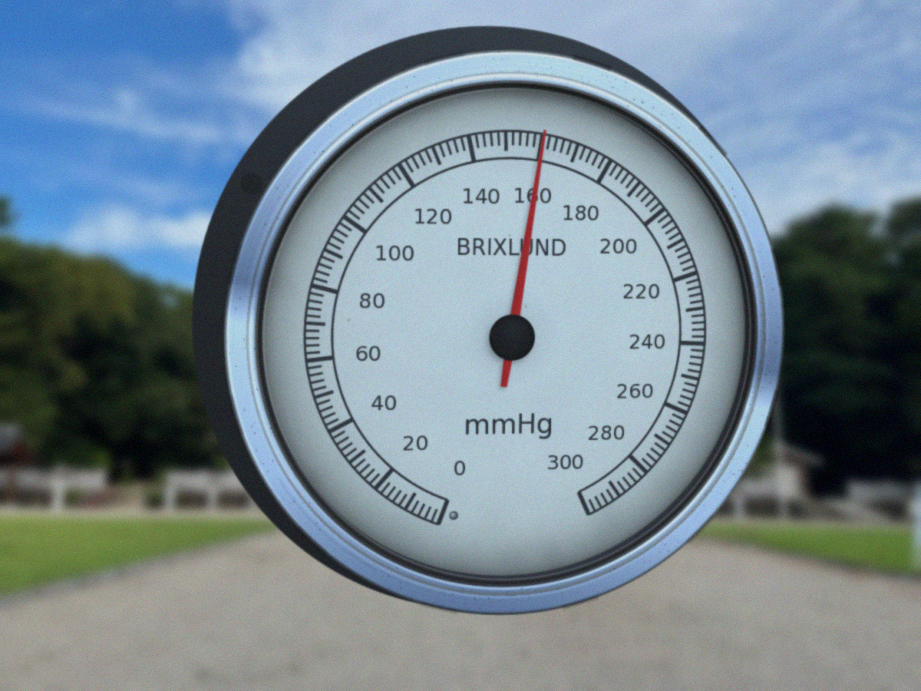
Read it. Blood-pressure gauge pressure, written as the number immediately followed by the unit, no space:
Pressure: 160mmHg
